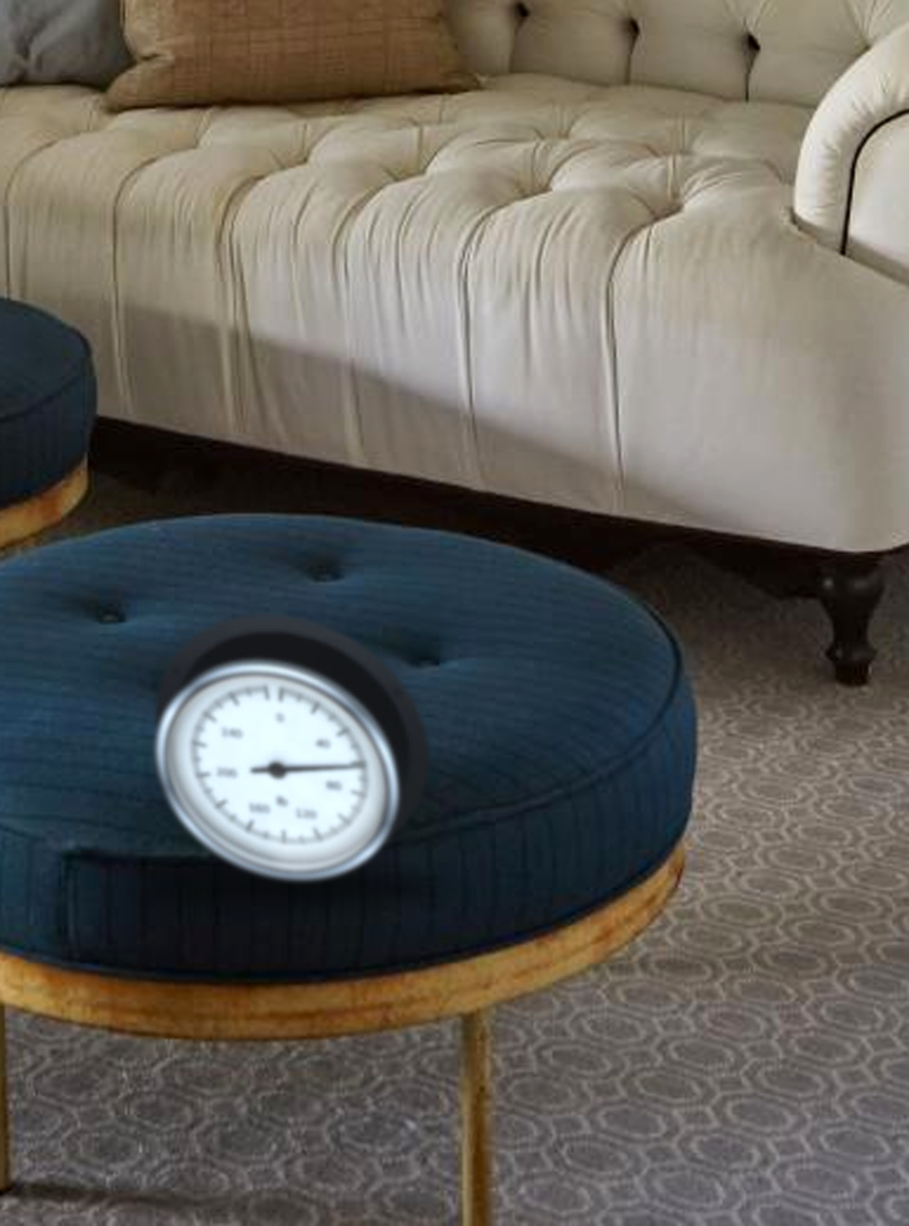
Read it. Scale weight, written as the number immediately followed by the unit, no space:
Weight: 60lb
